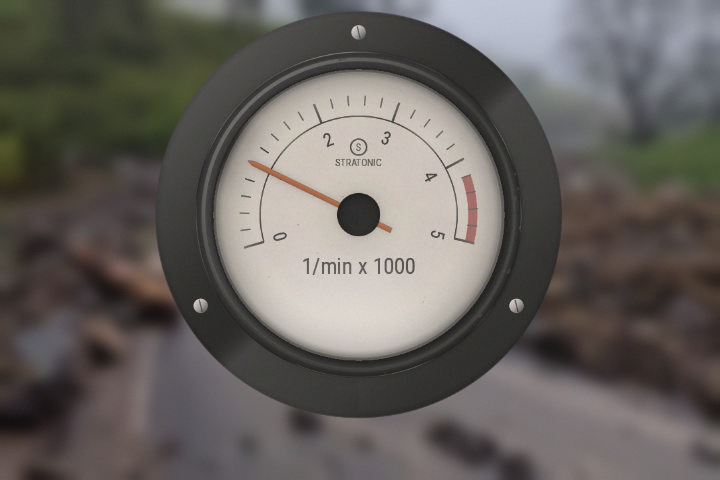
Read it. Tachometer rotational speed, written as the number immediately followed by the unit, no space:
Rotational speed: 1000rpm
